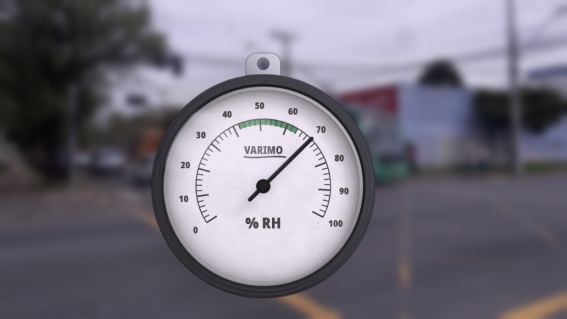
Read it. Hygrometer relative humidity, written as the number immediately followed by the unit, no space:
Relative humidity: 70%
